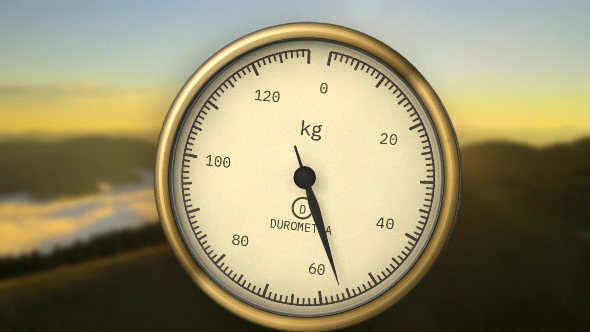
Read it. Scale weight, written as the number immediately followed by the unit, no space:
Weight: 56kg
